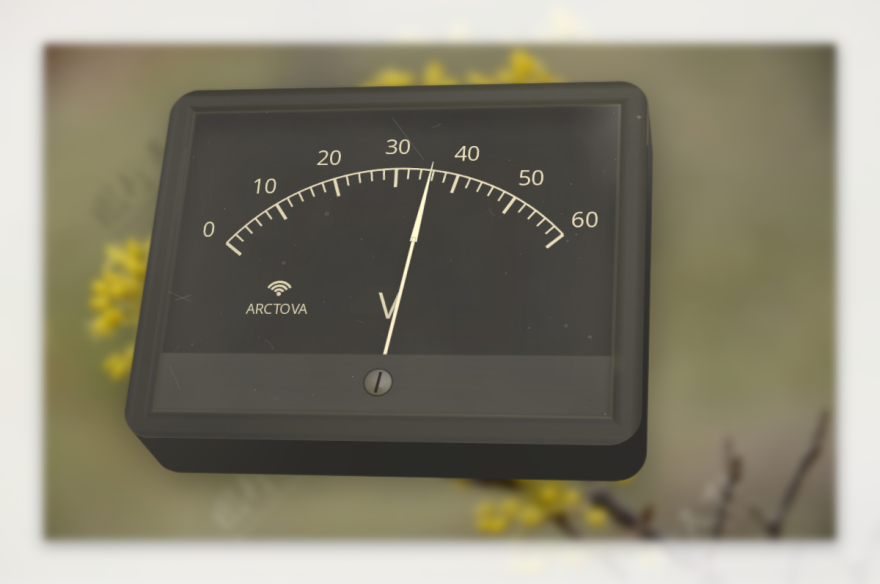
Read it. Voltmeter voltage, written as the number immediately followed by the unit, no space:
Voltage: 36V
